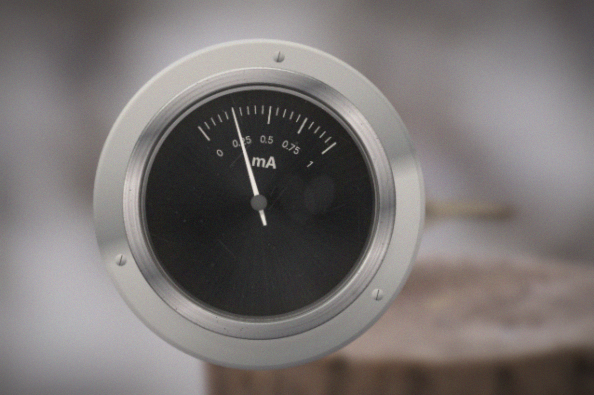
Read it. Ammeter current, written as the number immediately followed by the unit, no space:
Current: 0.25mA
